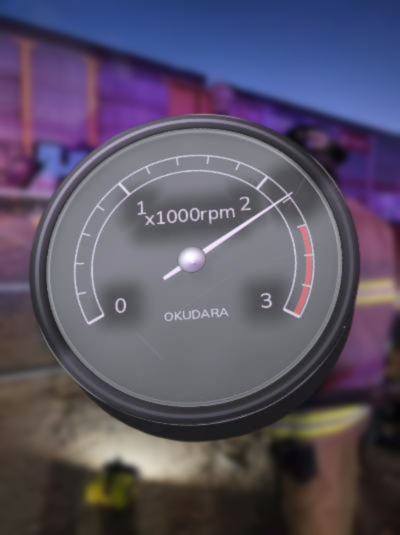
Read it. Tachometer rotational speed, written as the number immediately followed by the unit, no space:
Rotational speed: 2200rpm
